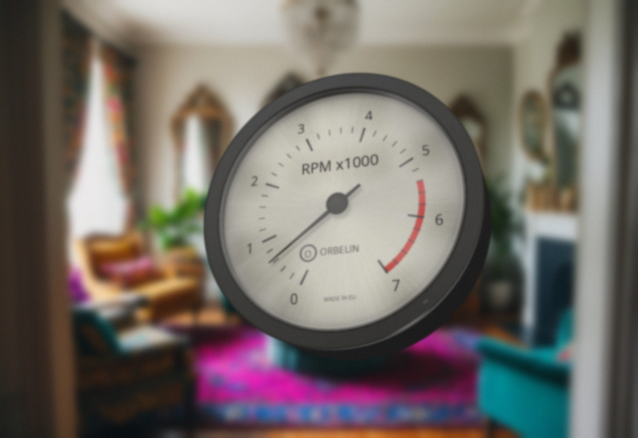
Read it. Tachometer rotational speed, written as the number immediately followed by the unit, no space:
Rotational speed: 600rpm
